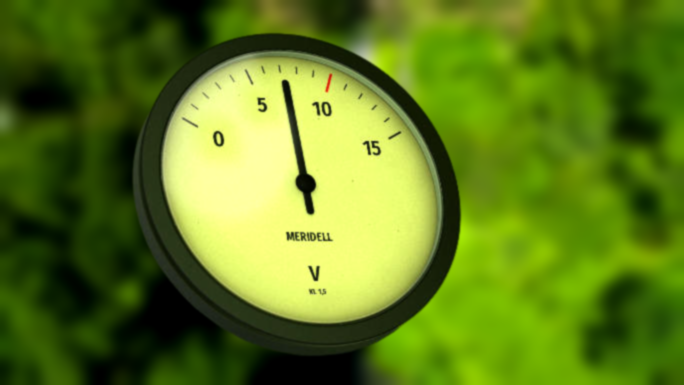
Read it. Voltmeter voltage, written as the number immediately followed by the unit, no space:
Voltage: 7V
